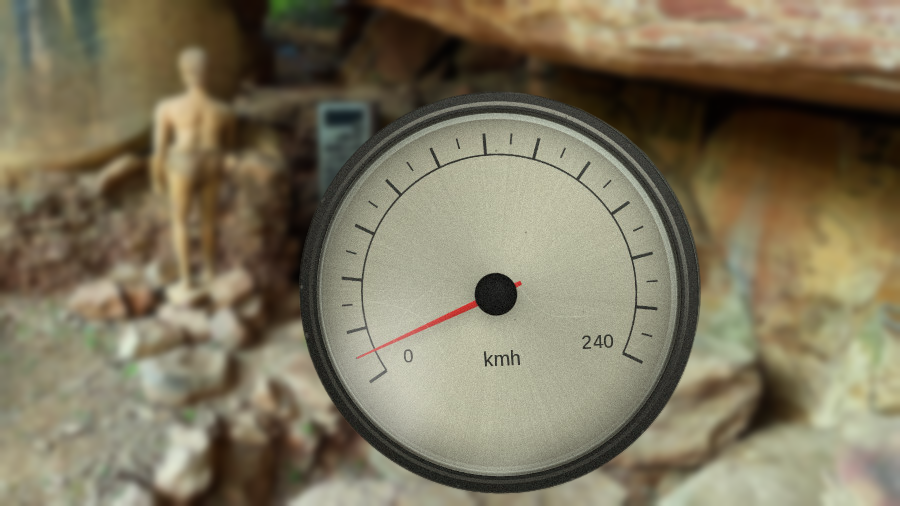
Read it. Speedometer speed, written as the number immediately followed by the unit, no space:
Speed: 10km/h
